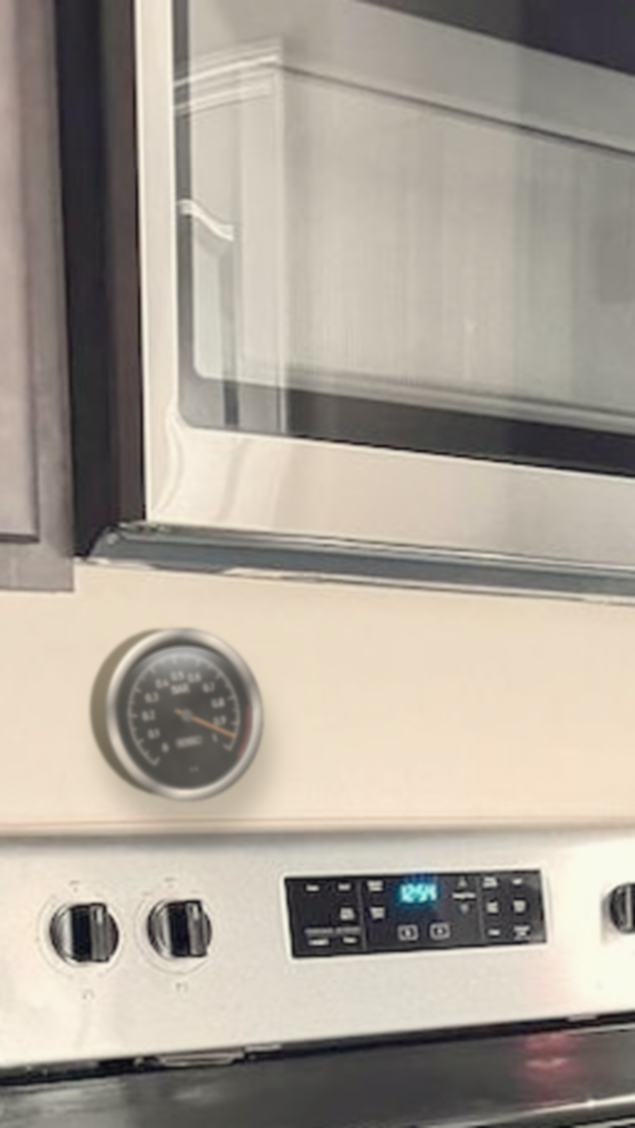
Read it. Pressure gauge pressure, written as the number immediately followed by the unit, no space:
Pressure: 0.95bar
